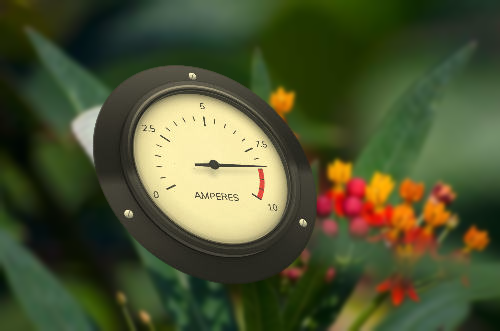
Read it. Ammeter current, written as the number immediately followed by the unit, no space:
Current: 8.5A
